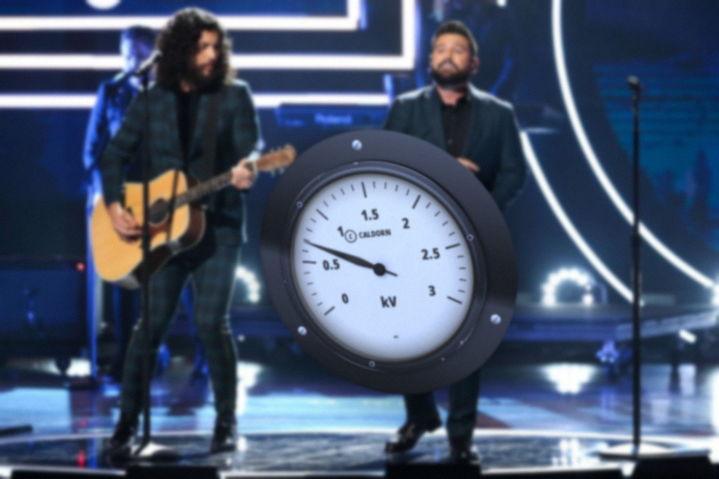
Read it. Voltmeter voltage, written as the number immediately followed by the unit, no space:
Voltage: 0.7kV
